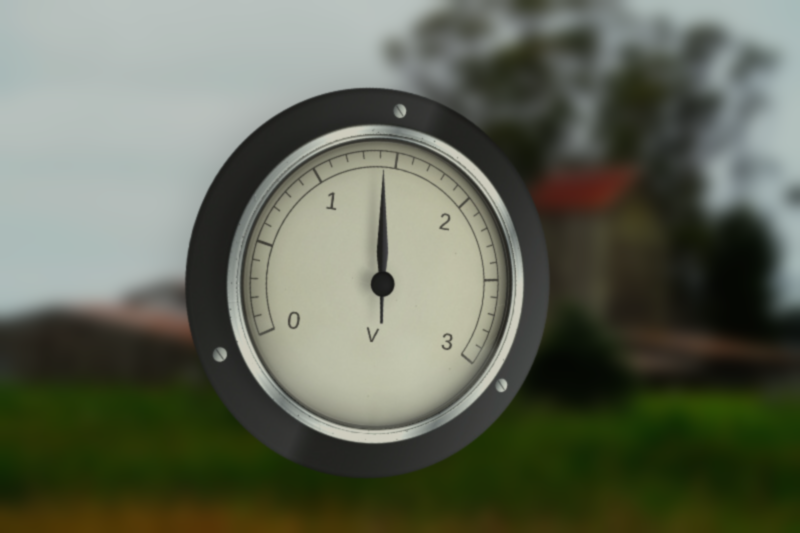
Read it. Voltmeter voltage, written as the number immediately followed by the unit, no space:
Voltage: 1.4V
